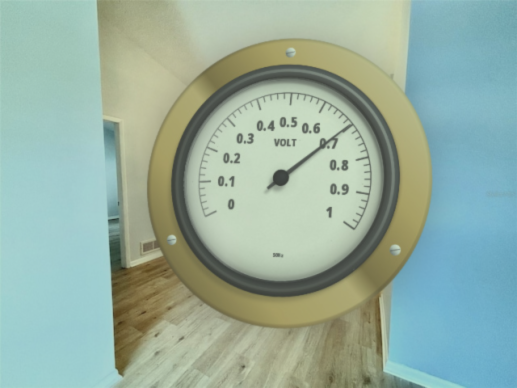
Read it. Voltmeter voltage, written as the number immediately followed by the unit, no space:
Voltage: 0.7V
